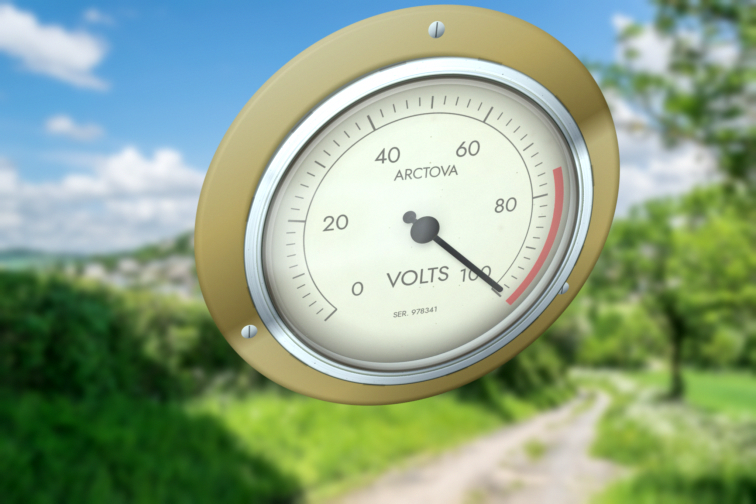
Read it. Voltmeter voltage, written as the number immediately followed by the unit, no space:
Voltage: 99V
